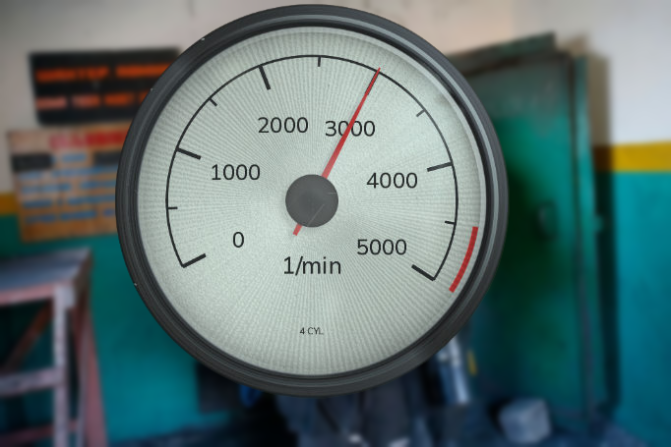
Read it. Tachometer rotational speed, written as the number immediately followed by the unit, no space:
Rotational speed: 3000rpm
